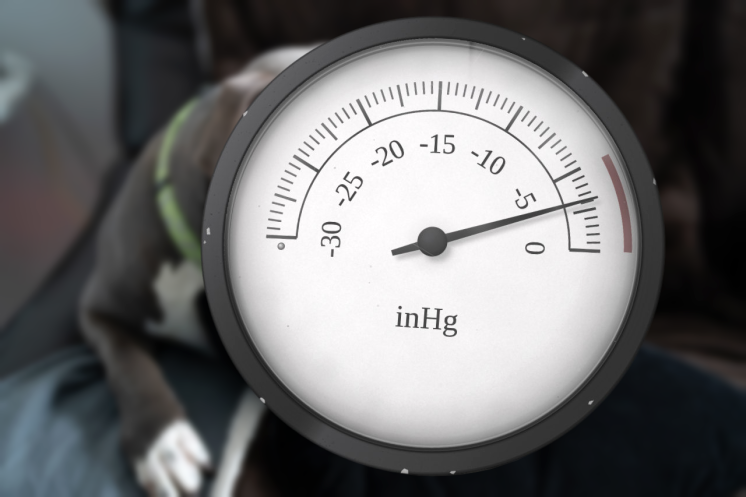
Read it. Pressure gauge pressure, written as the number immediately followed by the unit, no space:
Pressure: -3inHg
